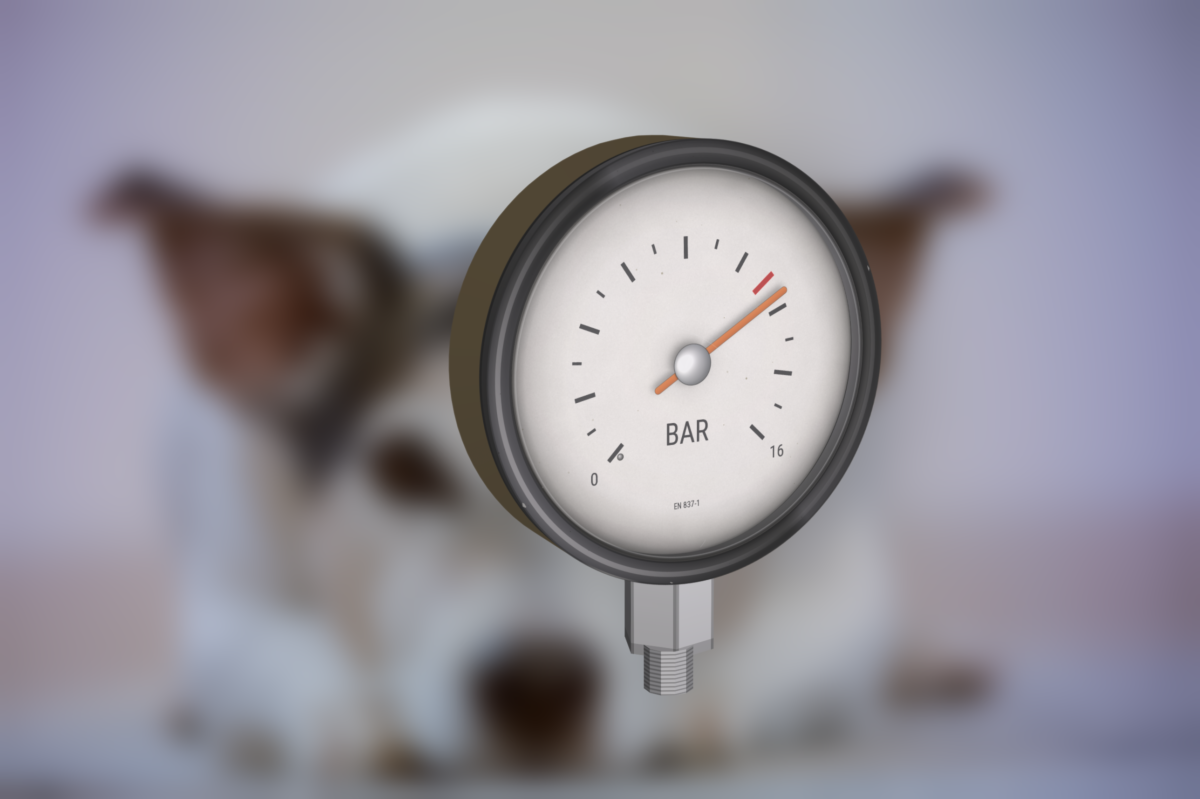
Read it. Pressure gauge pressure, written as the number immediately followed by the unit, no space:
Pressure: 11.5bar
